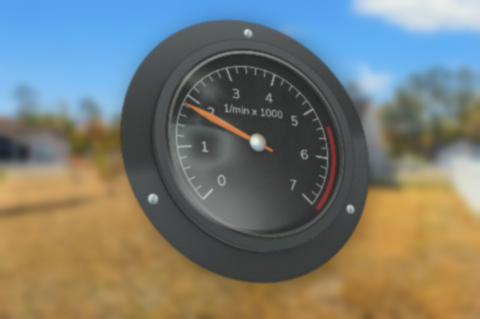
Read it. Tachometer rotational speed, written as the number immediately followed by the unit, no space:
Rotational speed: 1800rpm
